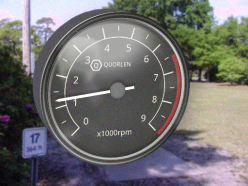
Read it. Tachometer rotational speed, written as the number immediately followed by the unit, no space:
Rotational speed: 1250rpm
